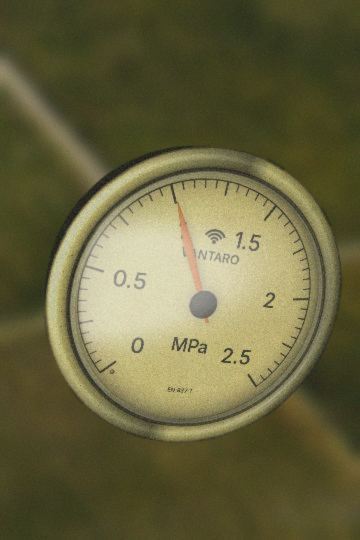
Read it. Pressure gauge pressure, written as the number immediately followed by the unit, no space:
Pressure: 1MPa
